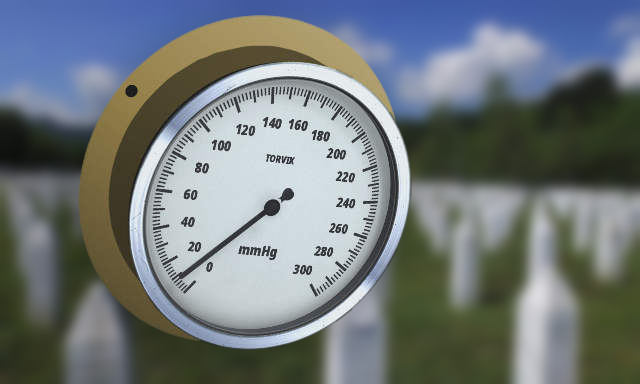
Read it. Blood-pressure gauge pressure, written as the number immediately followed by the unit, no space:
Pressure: 10mmHg
